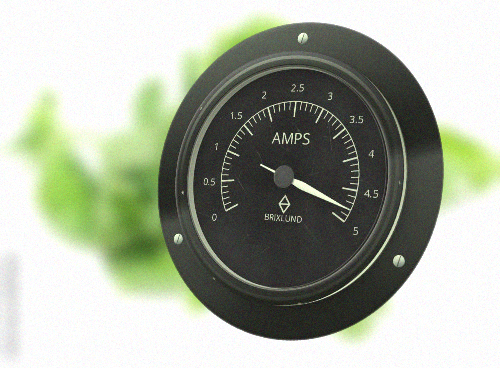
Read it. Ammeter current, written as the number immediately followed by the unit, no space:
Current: 4.8A
